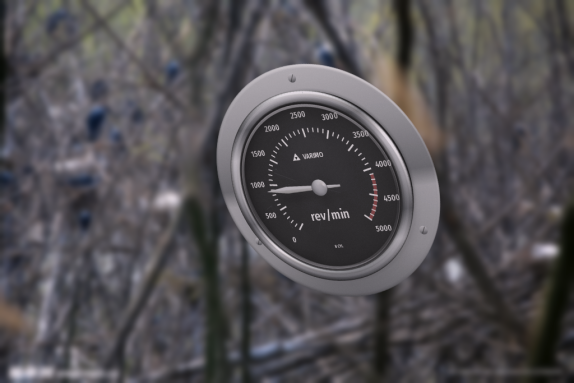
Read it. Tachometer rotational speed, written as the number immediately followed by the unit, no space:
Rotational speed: 900rpm
